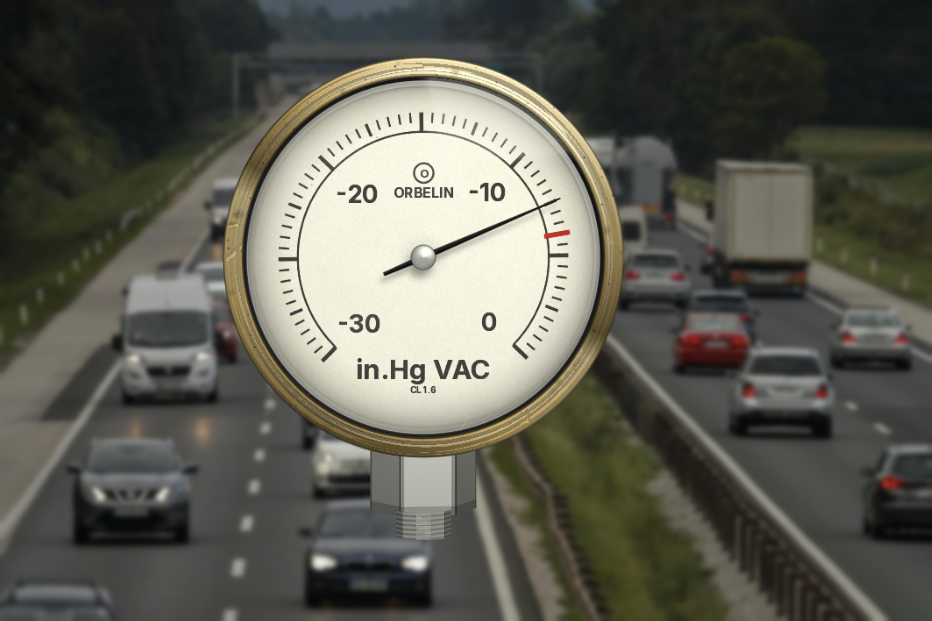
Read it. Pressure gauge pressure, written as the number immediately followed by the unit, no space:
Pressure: -7.5inHg
